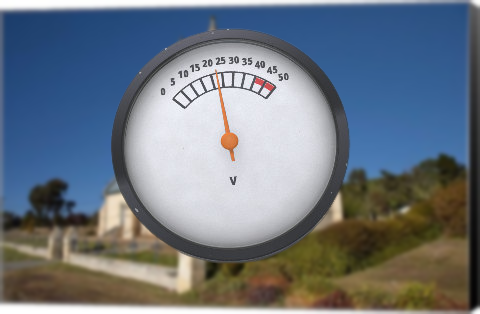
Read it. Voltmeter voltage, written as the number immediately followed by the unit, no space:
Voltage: 22.5V
